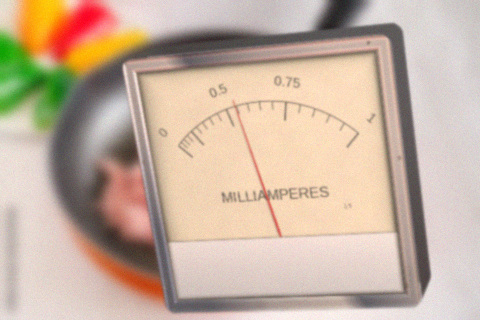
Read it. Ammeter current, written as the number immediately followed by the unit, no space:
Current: 0.55mA
